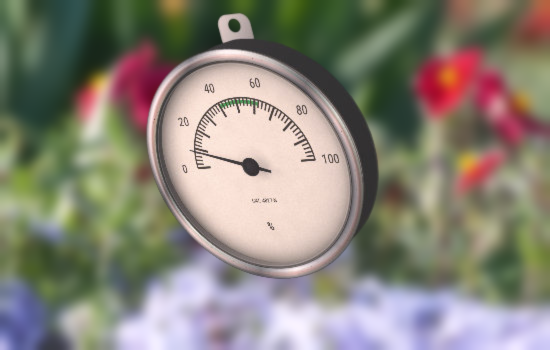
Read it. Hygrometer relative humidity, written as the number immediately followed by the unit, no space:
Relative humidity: 10%
